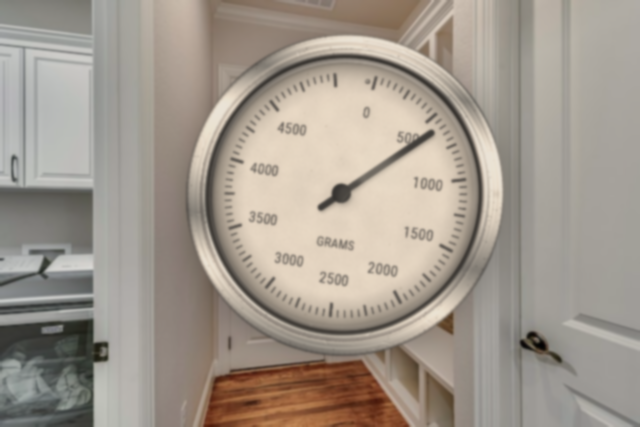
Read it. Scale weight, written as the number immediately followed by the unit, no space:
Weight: 600g
